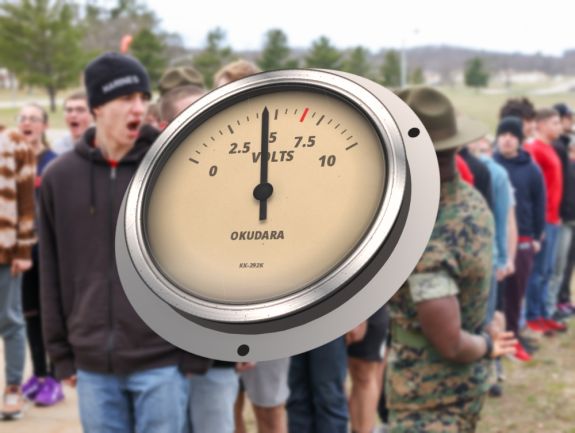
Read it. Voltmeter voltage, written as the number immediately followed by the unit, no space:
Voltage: 4.5V
